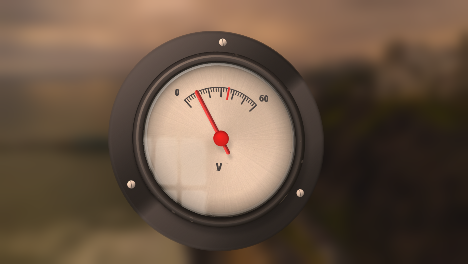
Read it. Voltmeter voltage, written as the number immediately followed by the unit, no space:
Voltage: 10V
